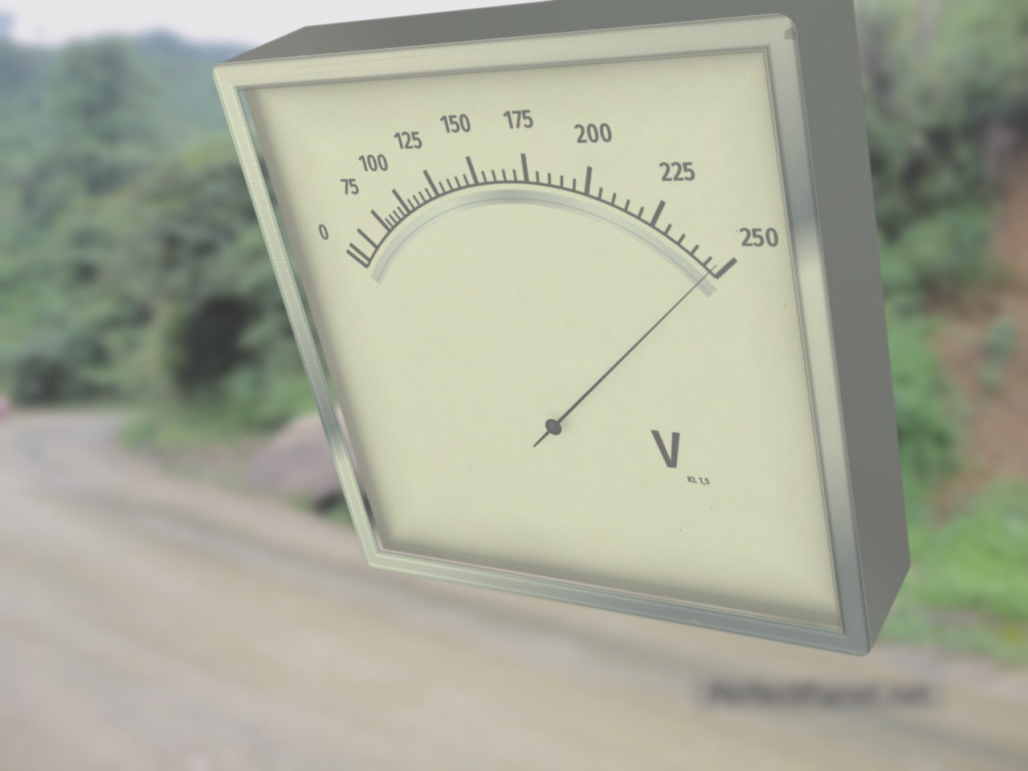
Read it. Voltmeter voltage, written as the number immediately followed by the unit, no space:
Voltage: 247.5V
